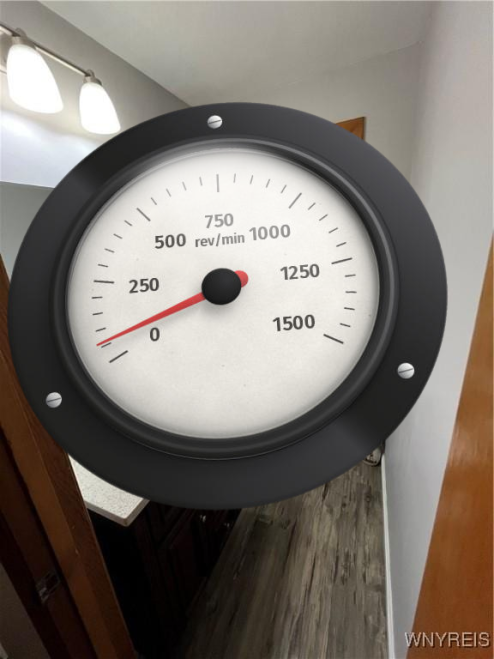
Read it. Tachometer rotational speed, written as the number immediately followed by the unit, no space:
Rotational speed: 50rpm
